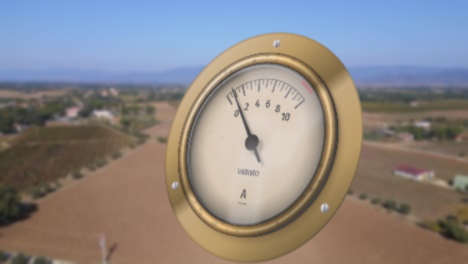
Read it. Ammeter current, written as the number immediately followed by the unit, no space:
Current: 1A
